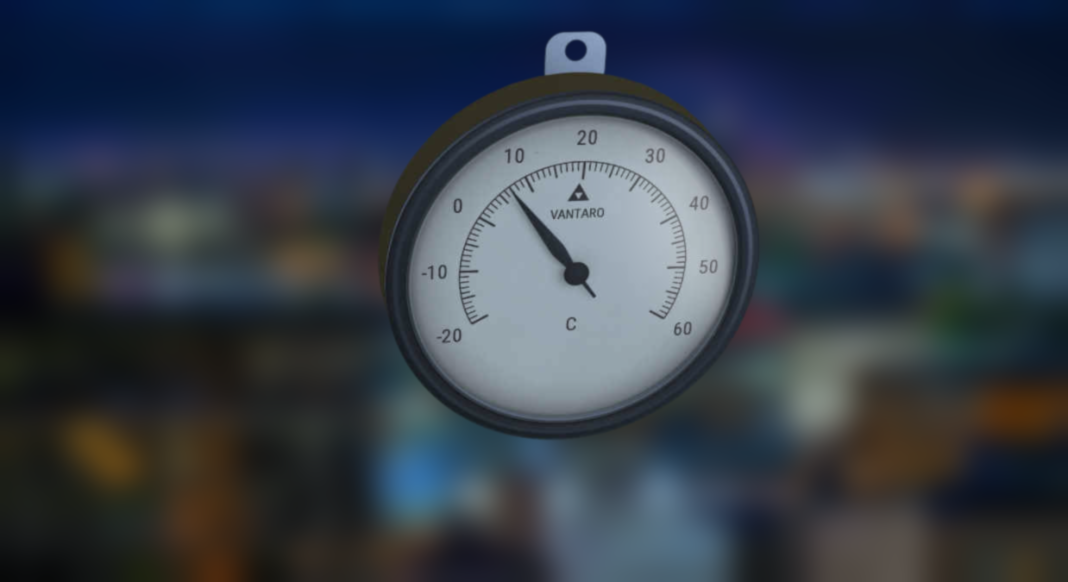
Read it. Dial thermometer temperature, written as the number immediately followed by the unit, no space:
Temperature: 7°C
